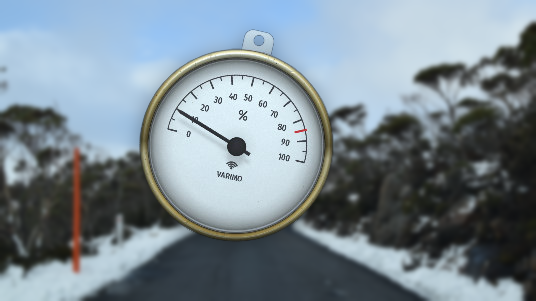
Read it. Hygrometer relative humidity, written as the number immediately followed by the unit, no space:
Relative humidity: 10%
